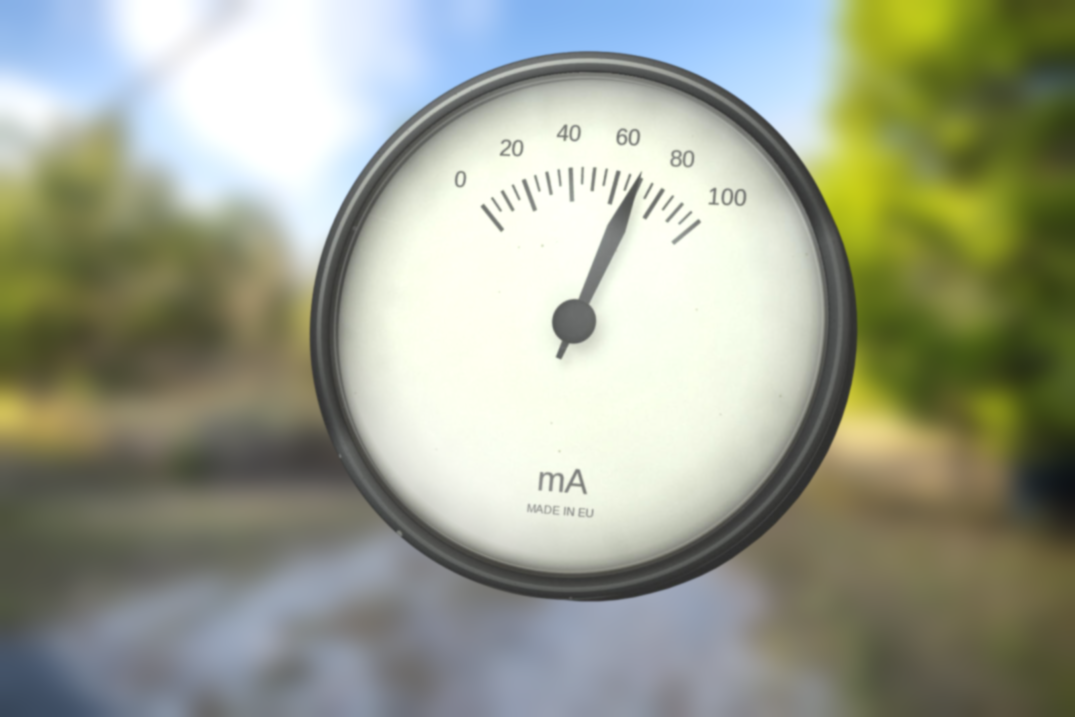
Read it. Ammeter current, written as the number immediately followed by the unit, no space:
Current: 70mA
